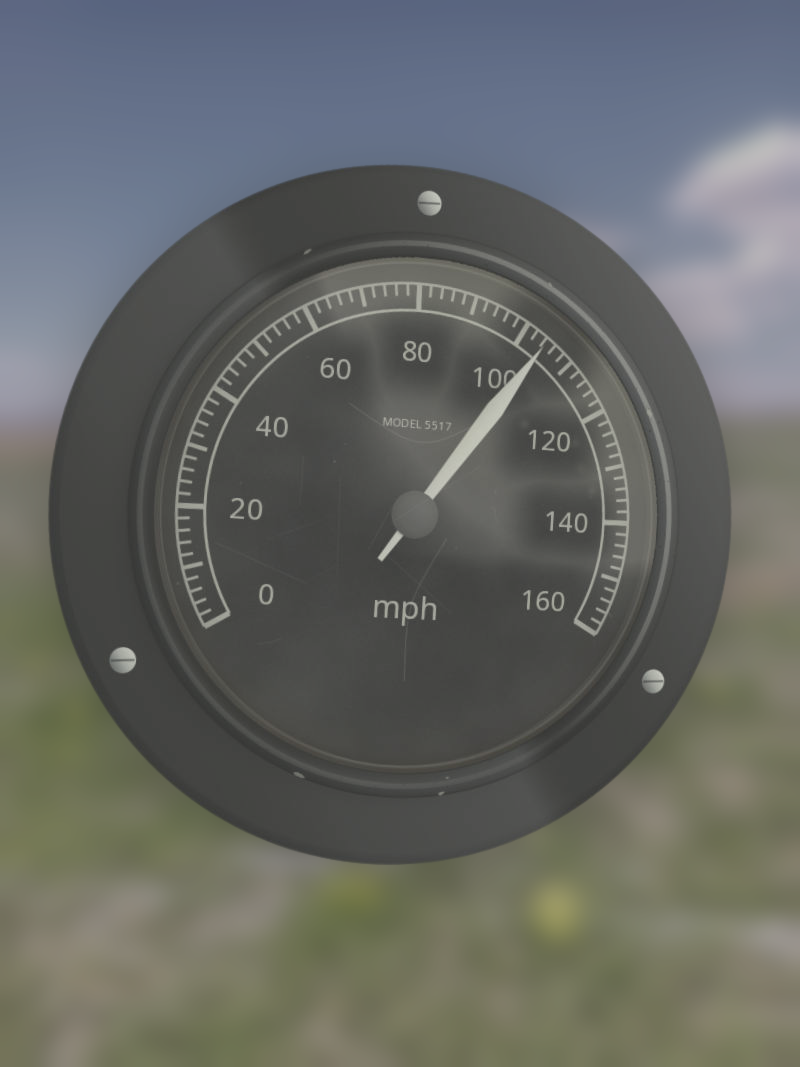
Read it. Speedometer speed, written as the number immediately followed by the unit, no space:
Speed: 104mph
